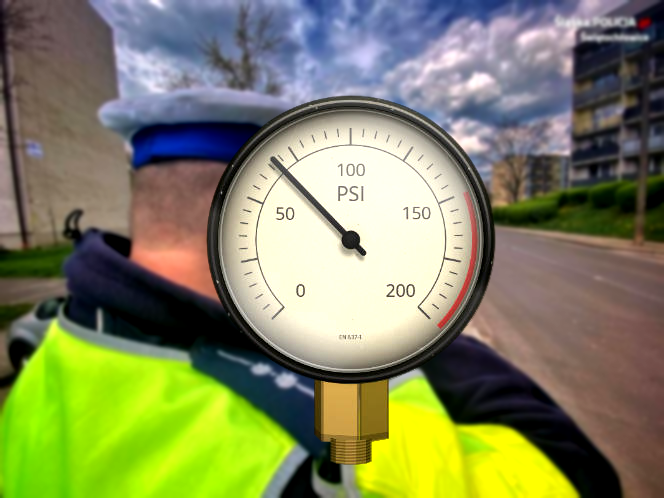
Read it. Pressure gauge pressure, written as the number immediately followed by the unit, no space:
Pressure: 67.5psi
